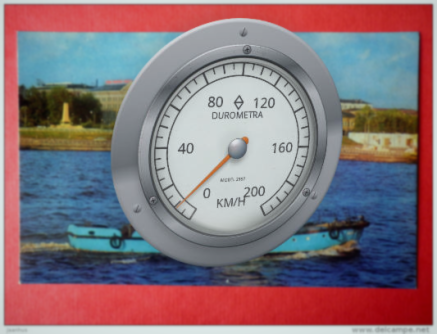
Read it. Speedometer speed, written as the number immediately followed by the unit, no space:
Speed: 10km/h
